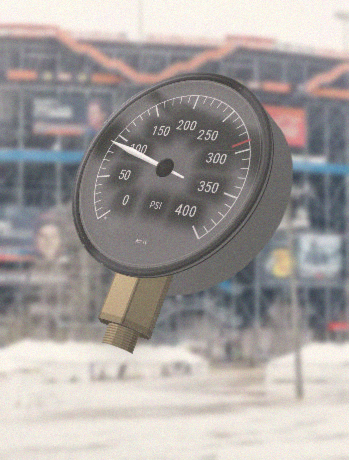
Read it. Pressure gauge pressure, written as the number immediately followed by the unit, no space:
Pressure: 90psi
